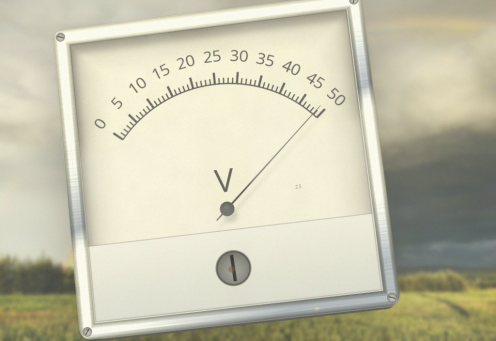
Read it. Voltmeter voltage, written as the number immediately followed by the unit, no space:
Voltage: 49V
